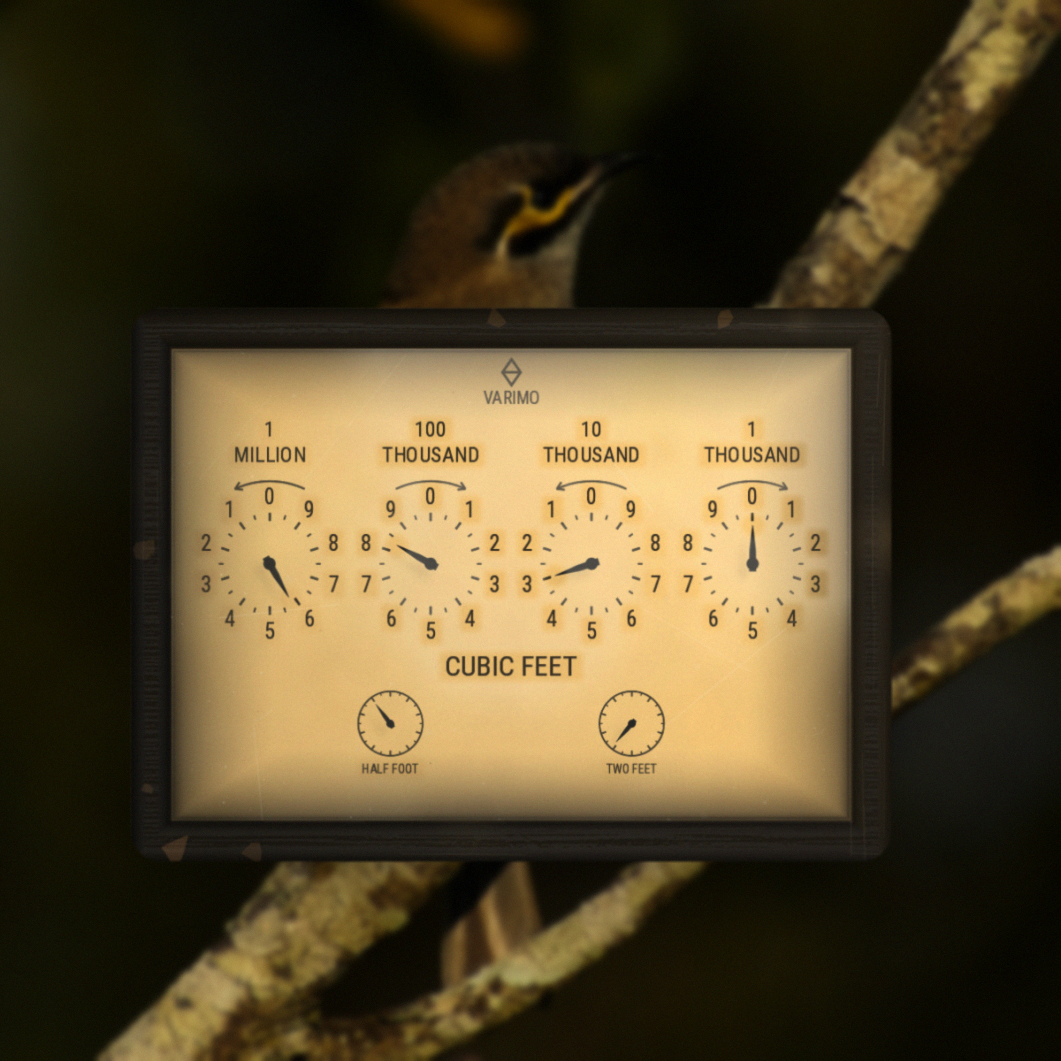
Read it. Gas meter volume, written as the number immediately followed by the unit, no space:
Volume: 583000ft³
